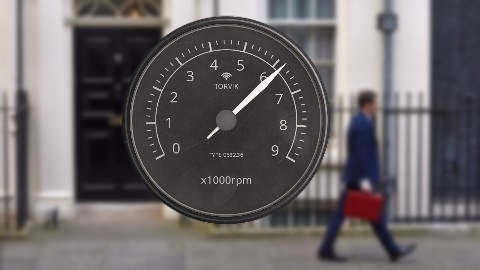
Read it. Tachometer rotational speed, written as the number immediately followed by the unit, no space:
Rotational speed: 6200rpm
